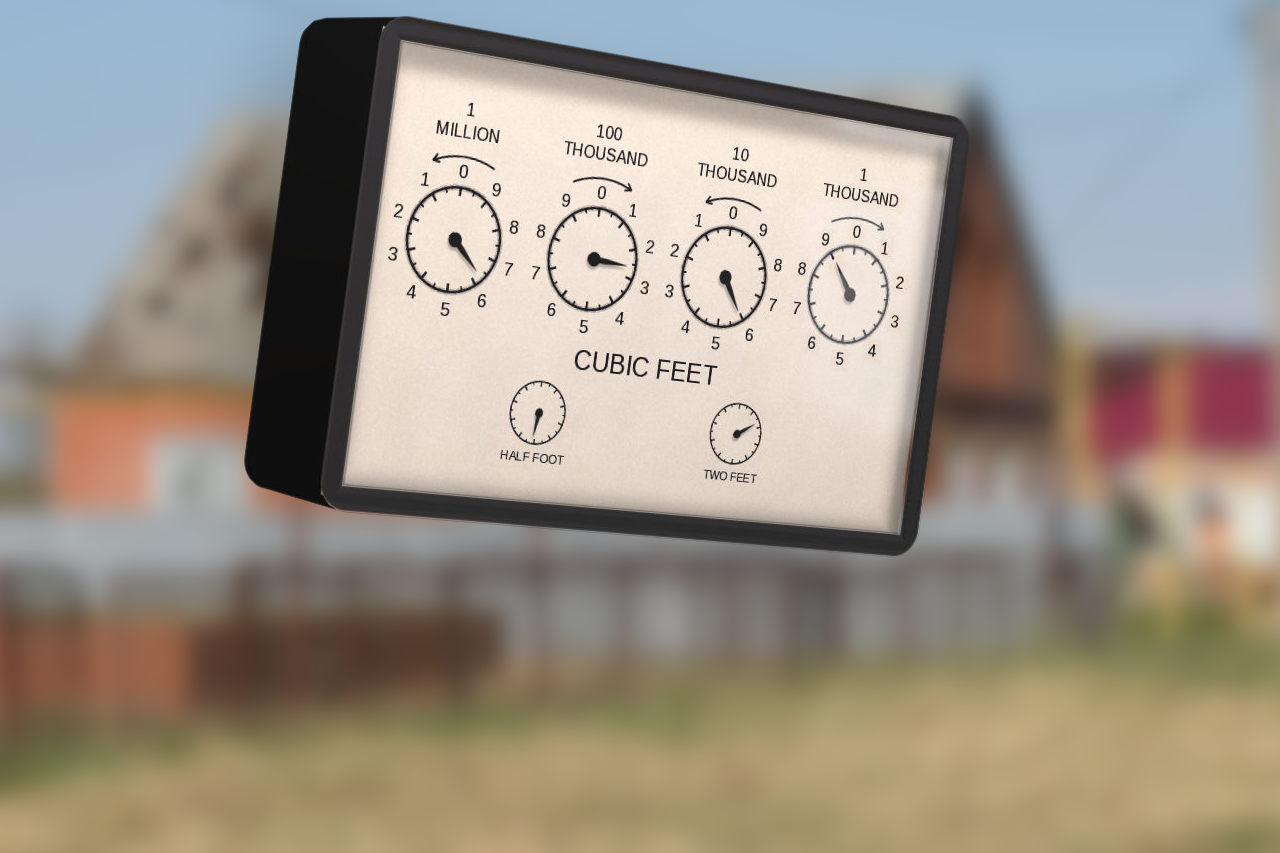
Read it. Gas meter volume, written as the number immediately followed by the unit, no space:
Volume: 625900ft³
